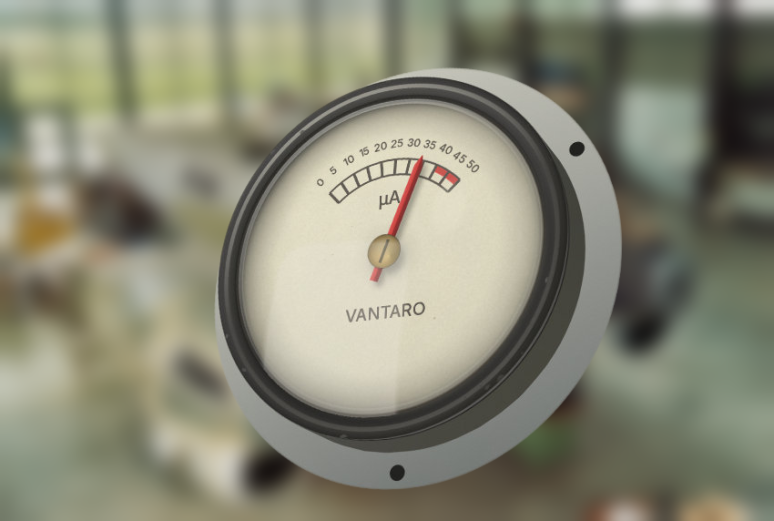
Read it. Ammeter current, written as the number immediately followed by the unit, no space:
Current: 35µA
